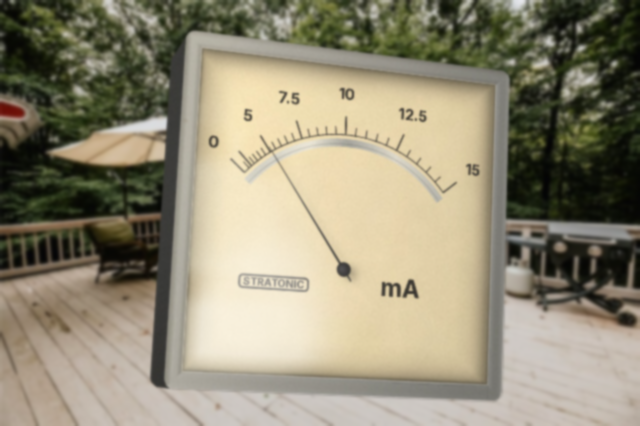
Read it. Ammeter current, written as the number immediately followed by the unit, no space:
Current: 5mA
